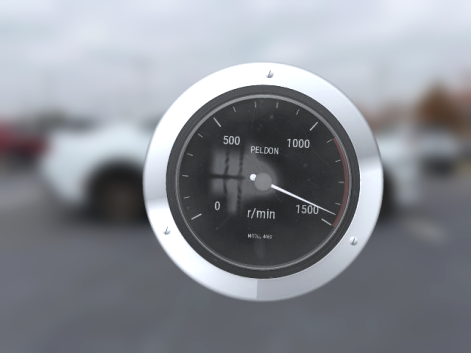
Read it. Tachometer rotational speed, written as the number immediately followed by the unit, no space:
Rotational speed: 1450rpm
